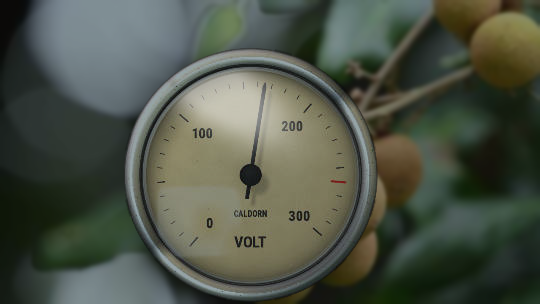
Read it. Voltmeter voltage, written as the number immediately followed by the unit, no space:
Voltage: 165V
